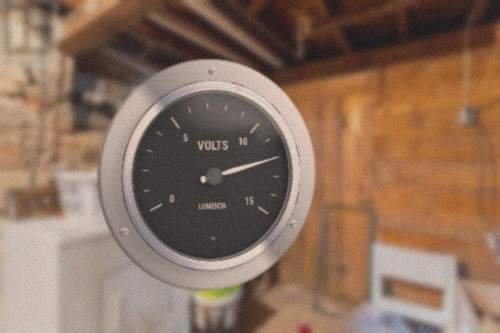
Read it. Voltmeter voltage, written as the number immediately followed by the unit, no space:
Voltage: 12V
